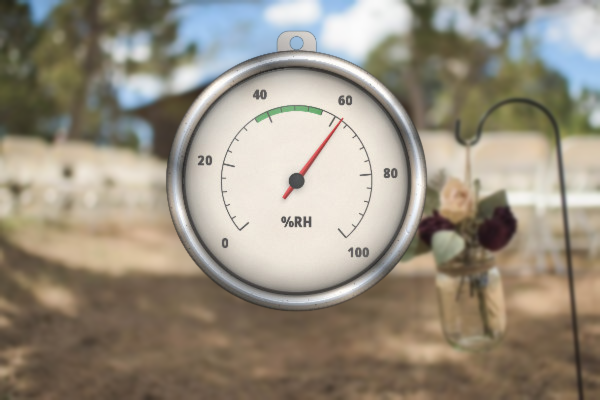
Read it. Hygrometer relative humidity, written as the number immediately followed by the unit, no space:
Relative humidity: 62%
